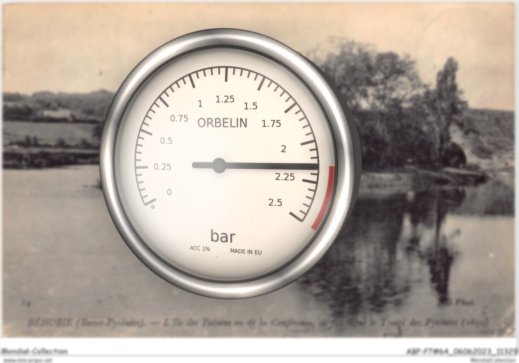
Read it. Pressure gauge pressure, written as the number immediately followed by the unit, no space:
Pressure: 2.15bar
